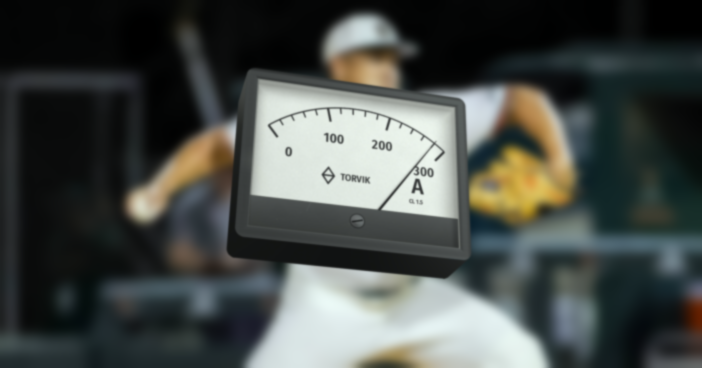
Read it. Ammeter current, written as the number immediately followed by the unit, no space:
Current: 280A
